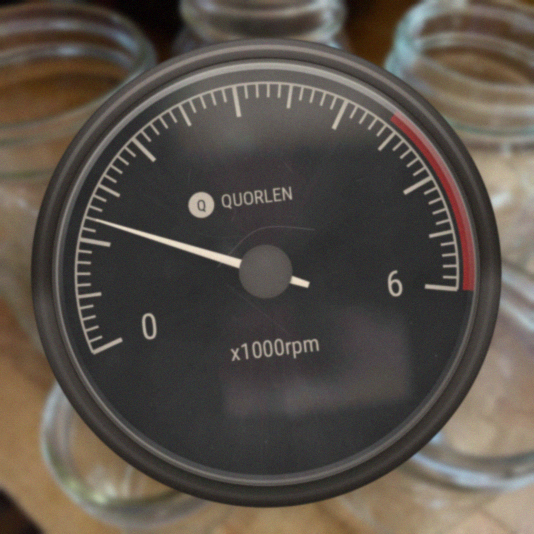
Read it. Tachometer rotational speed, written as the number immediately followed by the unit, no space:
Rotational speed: 1200rpm
